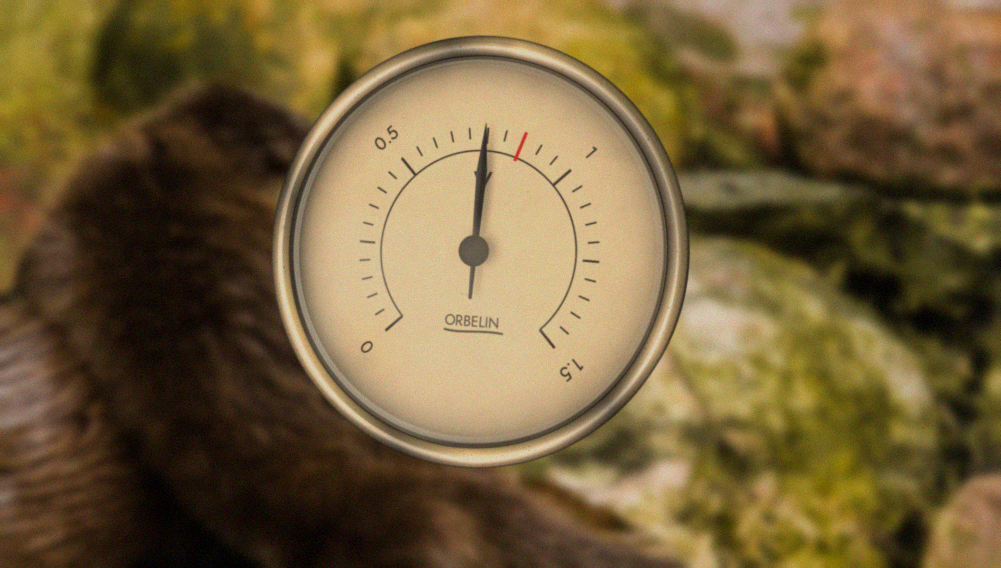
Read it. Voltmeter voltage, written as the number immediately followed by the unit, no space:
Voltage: 0.75V
